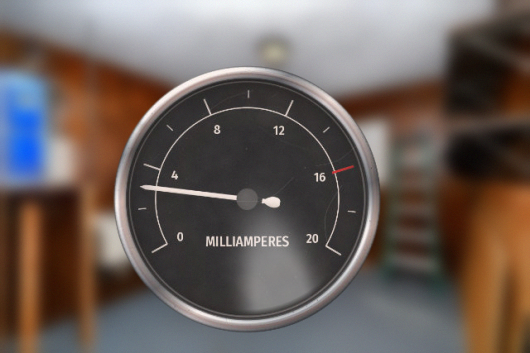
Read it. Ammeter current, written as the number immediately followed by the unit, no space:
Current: 3mA
